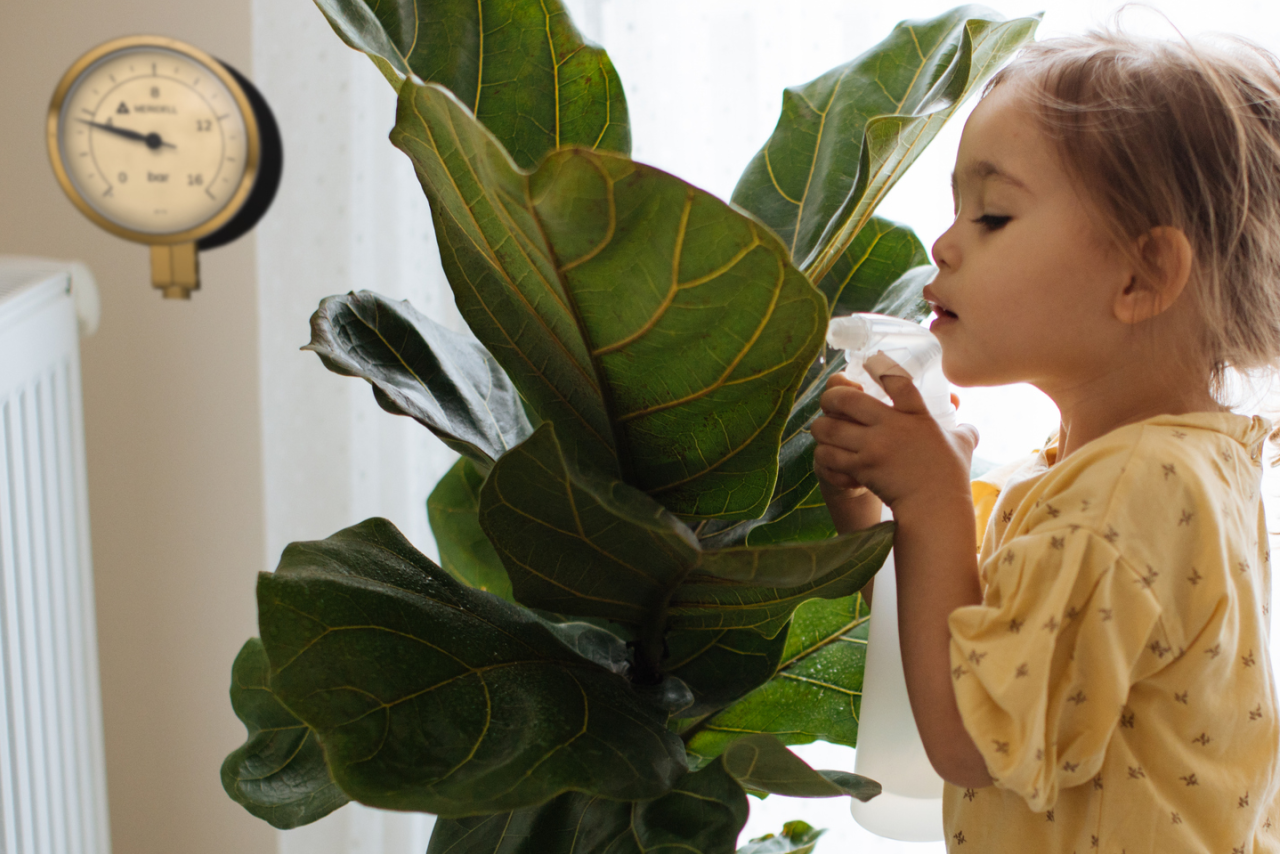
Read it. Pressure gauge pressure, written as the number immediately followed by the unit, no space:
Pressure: 3.5bar
